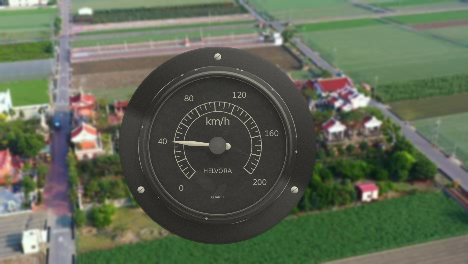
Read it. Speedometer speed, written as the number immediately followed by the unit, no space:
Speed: 40km/h
